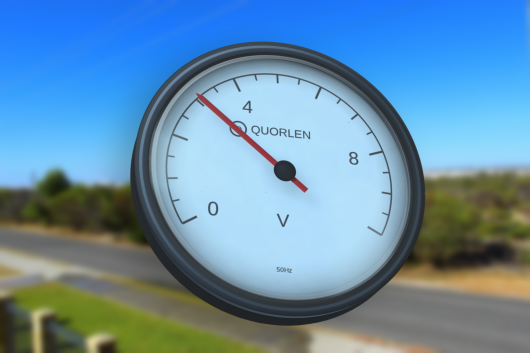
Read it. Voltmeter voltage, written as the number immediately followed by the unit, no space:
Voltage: 3V
